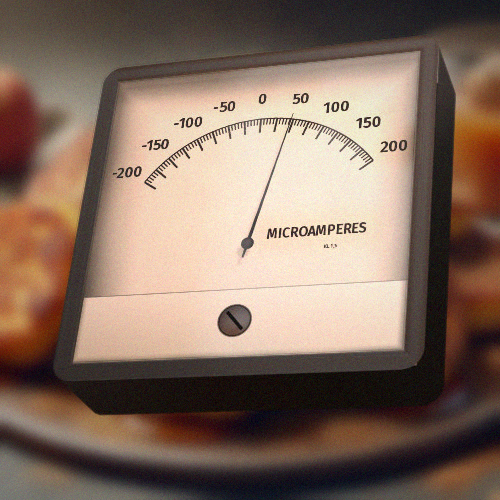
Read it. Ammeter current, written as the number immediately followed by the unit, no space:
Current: 50µA
